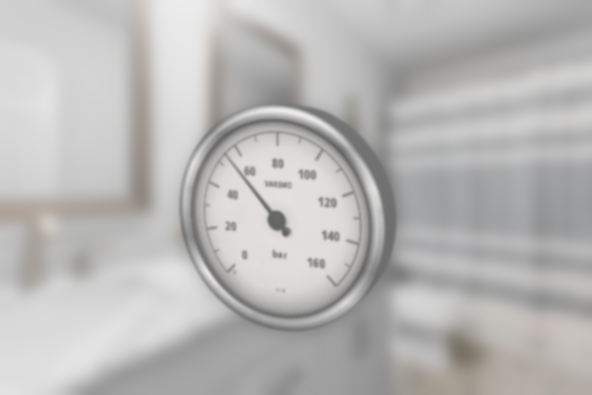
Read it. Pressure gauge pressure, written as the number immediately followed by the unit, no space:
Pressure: 55bar
